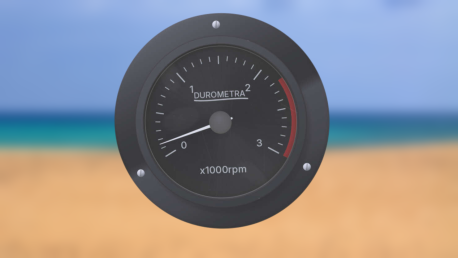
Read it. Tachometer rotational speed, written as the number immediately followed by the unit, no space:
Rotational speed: 150rpm
